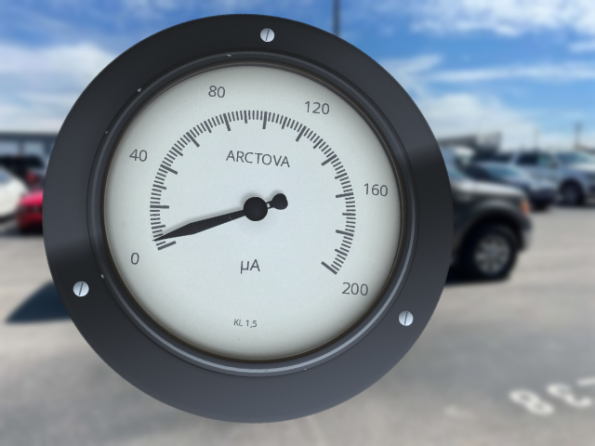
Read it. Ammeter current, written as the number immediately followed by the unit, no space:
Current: 4µA
